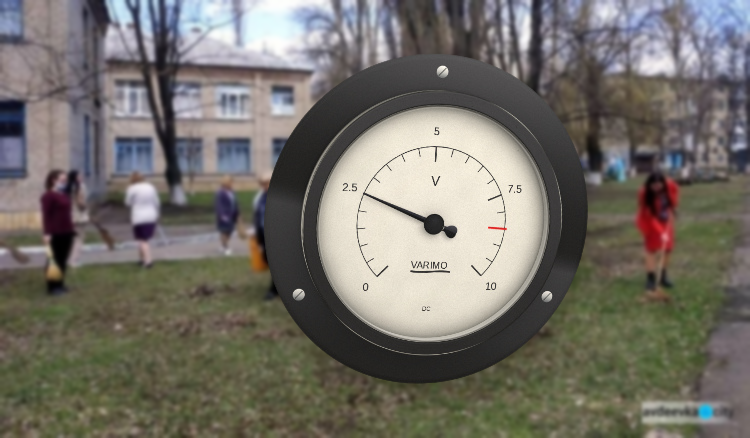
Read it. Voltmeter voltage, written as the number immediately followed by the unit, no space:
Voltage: 2.5V
